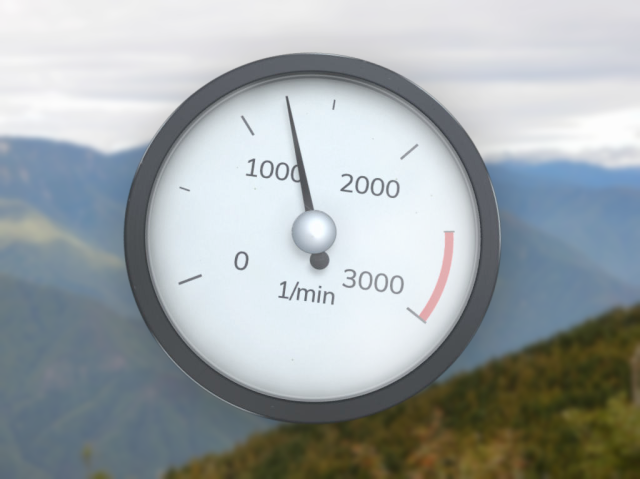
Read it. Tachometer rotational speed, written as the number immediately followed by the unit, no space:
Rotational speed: 1250rpm
